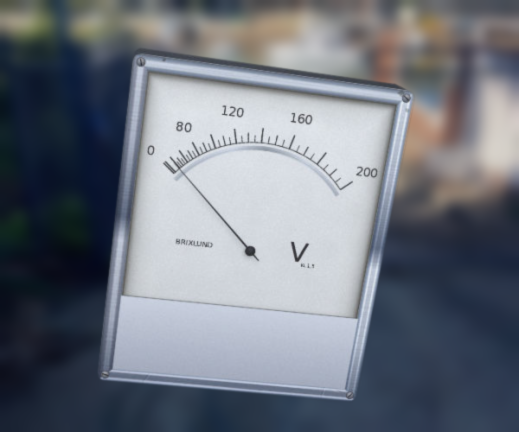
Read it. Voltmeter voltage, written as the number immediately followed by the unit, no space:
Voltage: 40V
